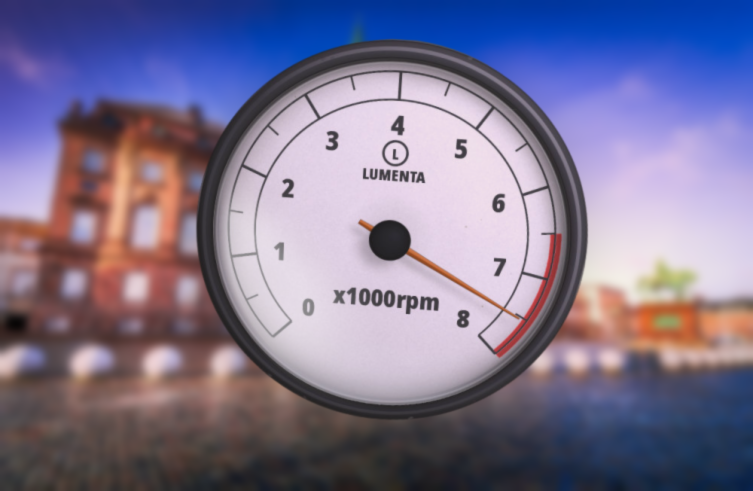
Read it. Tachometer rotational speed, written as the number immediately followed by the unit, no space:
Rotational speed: 7500rpm
